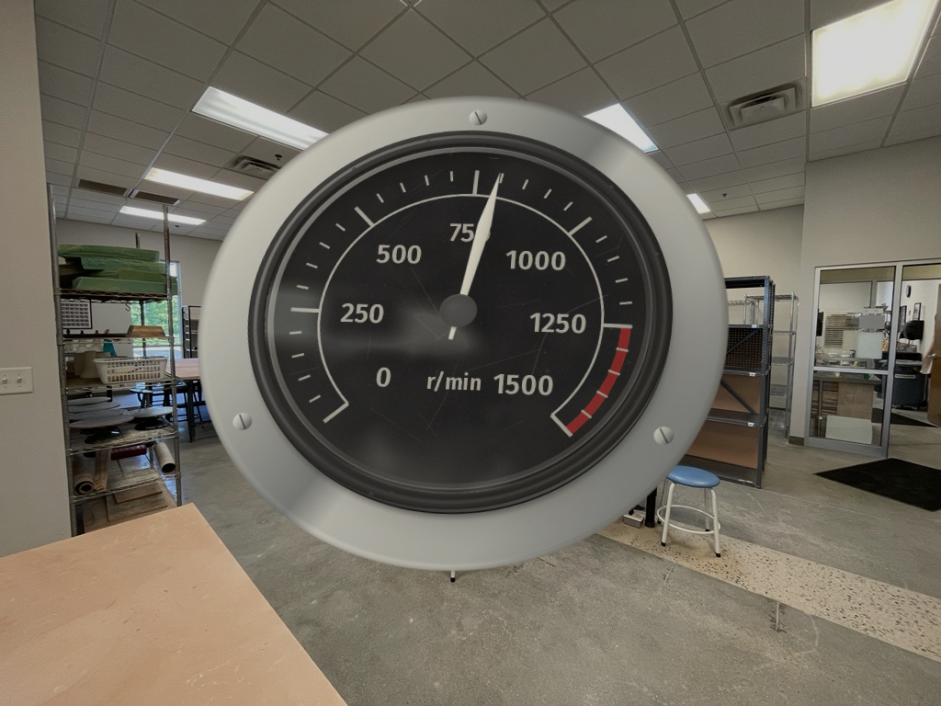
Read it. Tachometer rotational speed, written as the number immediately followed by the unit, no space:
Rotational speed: 800rpm
